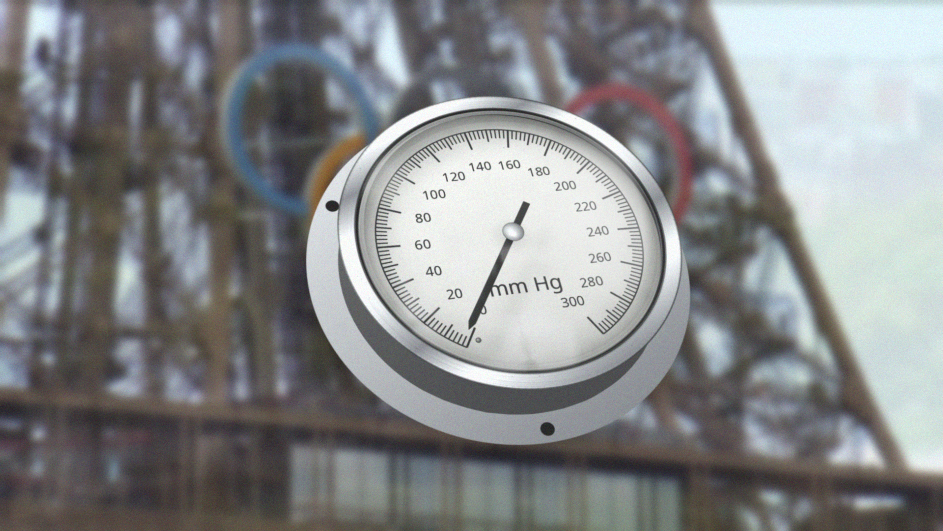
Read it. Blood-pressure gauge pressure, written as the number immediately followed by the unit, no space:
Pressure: 2mmHg
